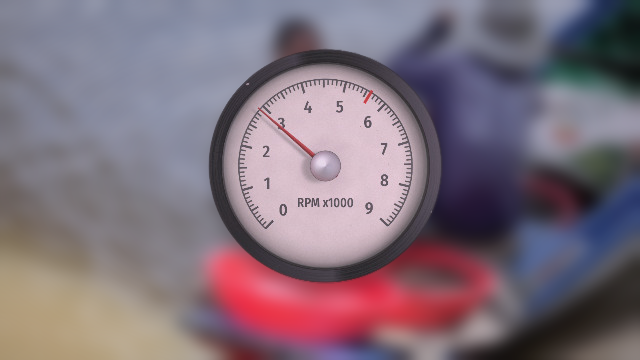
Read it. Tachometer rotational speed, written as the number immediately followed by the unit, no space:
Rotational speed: 2900rpm
